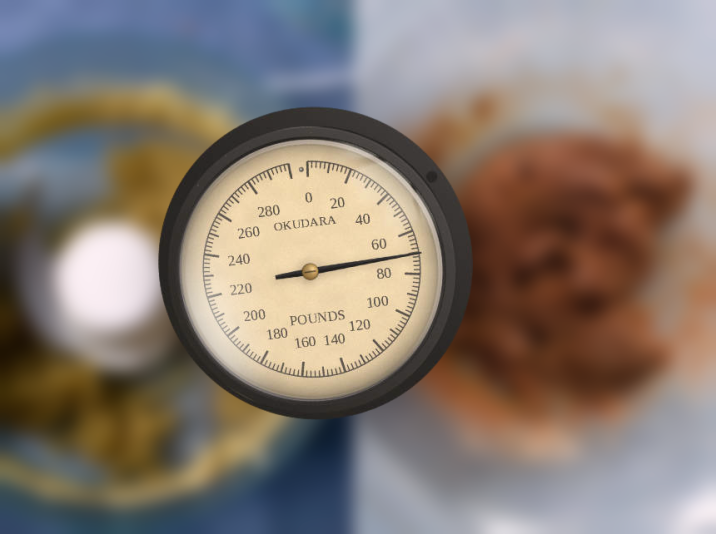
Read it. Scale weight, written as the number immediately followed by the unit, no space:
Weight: 70lb
